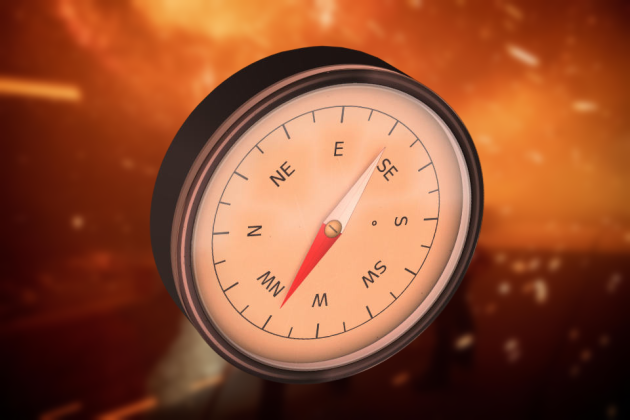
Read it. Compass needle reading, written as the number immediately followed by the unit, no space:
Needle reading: 300°
